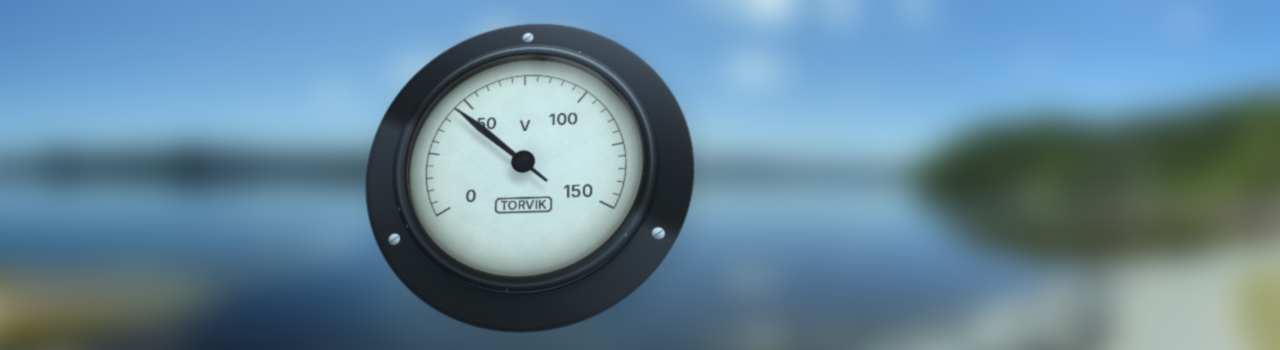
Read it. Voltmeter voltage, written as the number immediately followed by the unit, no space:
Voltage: 45V
